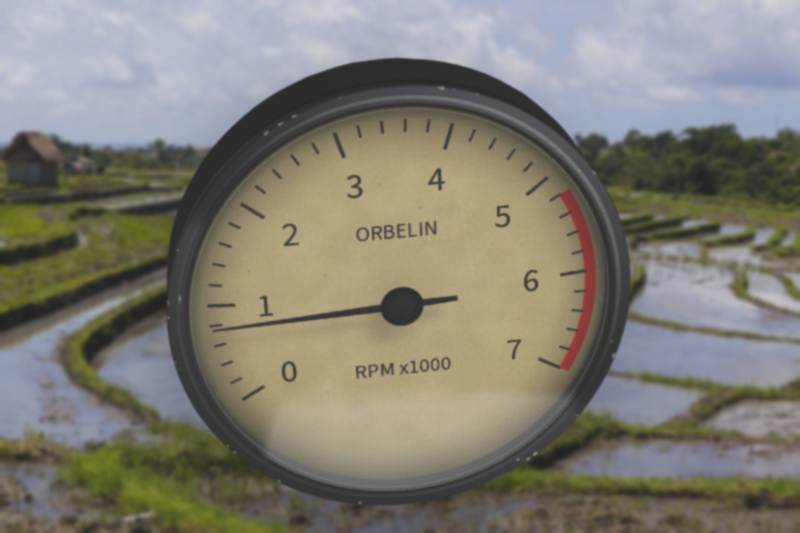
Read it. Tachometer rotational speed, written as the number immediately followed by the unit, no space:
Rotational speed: 800rpm
